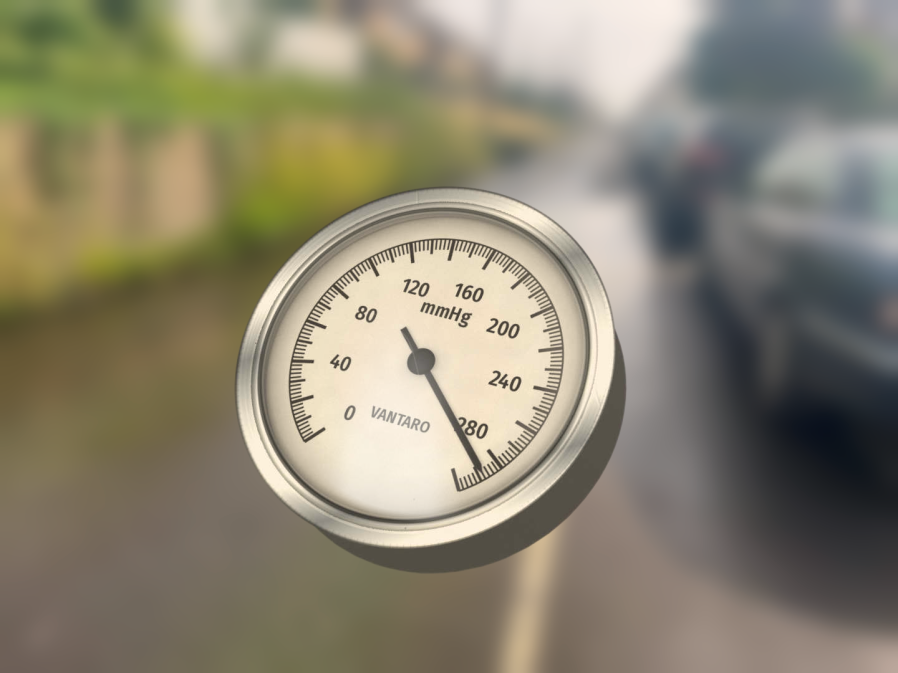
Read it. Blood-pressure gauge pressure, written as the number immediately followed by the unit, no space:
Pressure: 288mmHg
